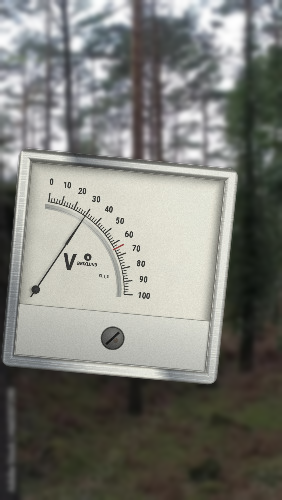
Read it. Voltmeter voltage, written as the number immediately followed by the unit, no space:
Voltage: 30V
